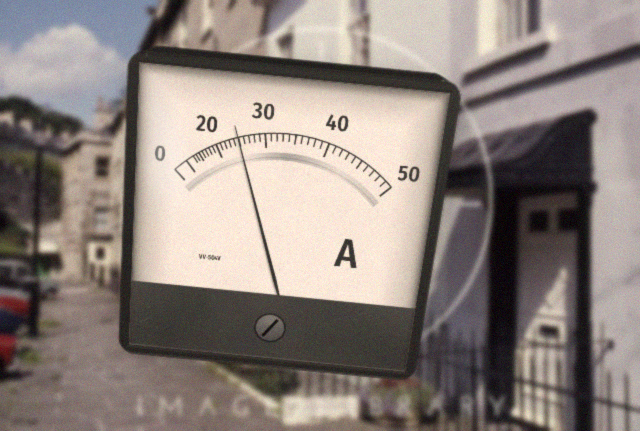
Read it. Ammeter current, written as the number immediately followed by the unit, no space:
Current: 25A
